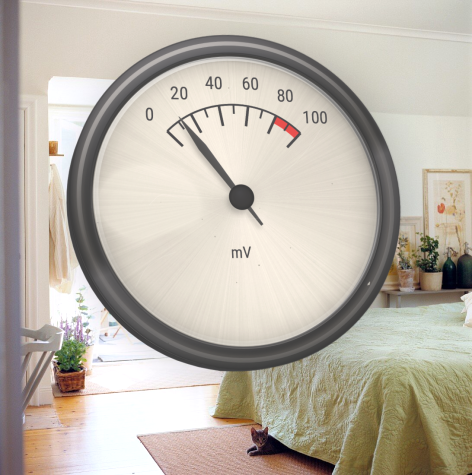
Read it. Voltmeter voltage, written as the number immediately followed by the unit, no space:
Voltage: 10mV
